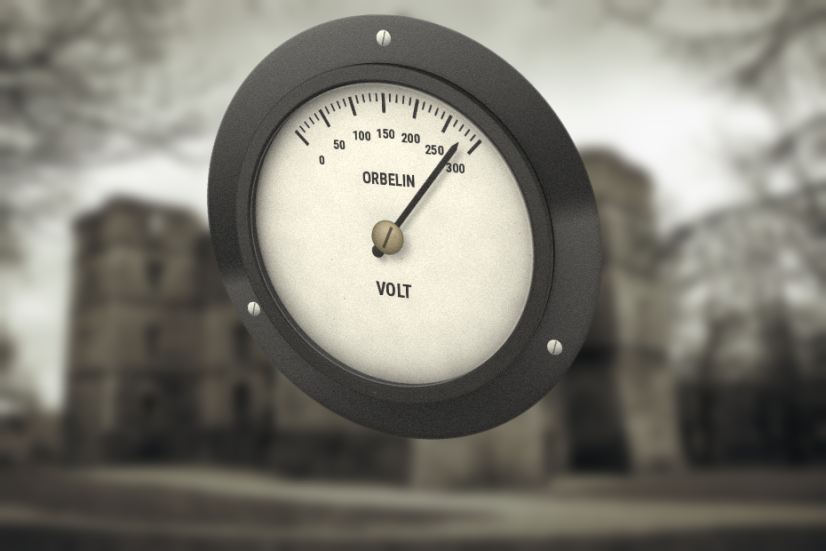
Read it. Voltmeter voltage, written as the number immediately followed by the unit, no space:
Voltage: 280V
